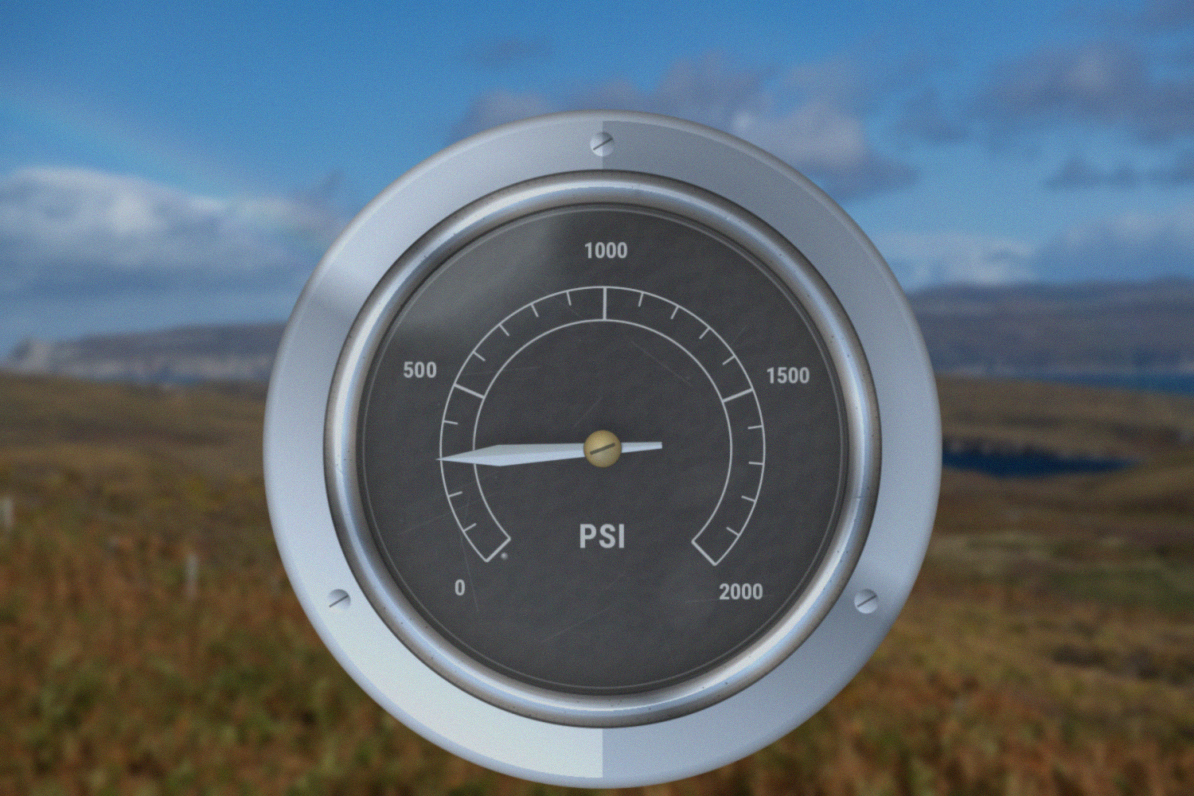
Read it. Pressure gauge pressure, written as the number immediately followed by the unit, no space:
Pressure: 300psi
